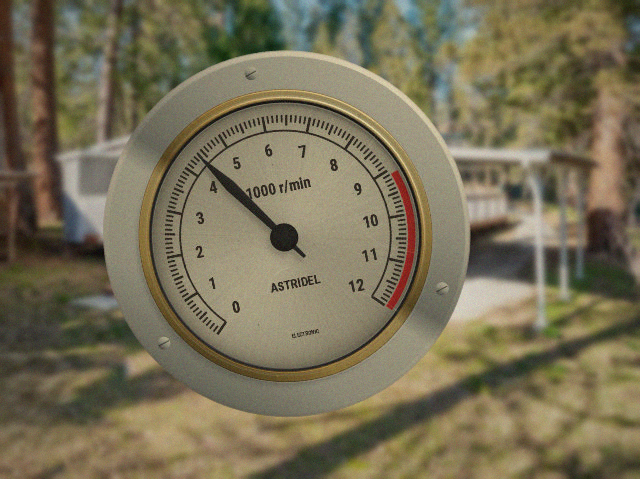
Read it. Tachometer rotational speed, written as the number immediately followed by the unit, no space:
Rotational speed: 4400rpm
